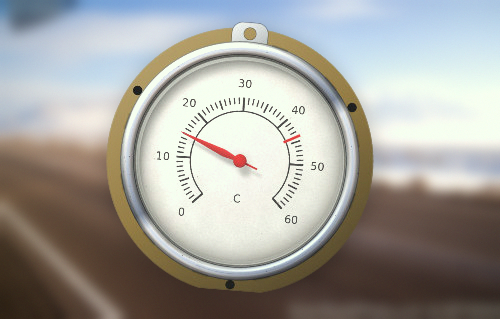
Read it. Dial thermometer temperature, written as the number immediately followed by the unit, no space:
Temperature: 15°C
